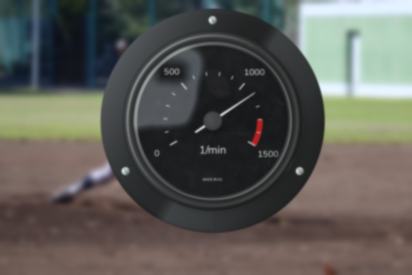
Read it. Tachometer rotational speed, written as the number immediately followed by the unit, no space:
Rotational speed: 1100rpm
